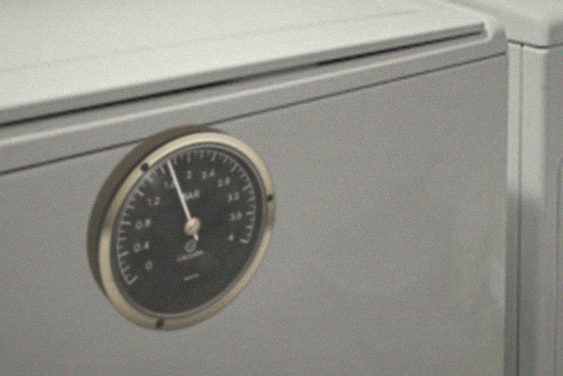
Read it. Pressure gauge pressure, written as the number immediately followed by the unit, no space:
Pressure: 1.7bar
